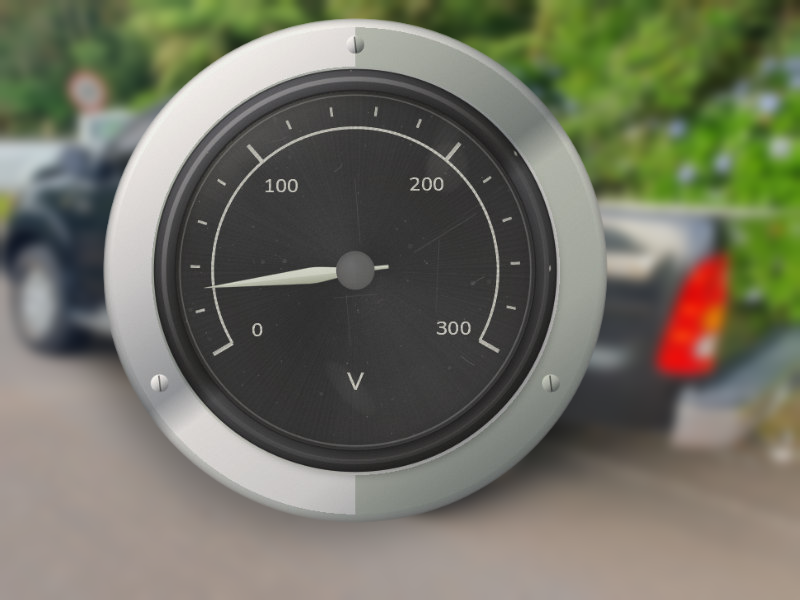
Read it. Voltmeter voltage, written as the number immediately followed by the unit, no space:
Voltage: 30V
